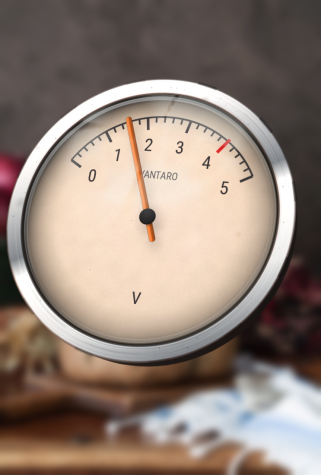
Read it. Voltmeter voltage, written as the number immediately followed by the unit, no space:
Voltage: 1.6V
